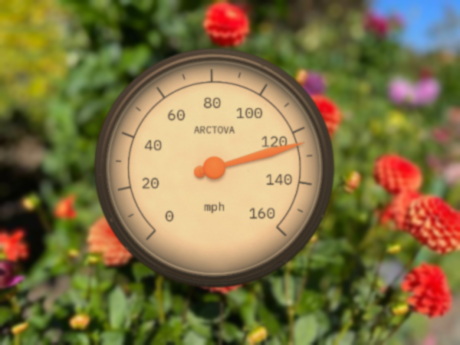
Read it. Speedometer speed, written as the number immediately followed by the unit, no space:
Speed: 125mph
